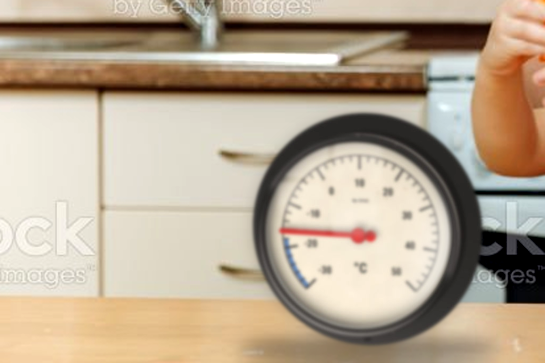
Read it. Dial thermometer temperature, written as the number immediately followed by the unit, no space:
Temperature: -16°C
